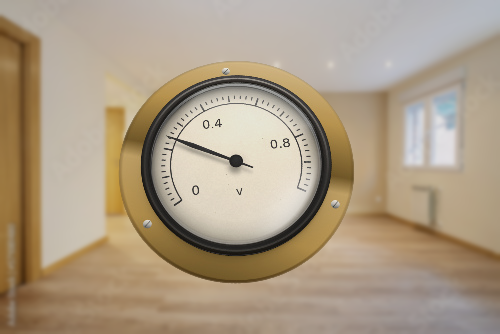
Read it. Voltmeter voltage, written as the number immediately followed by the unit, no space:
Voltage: 0.24V
